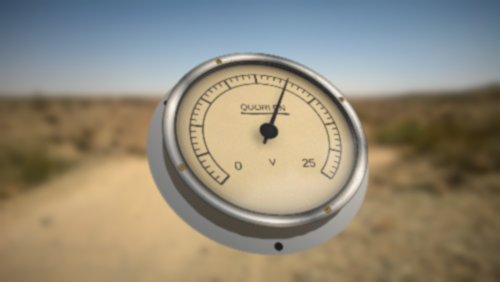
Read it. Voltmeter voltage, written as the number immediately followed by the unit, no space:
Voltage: 15V
